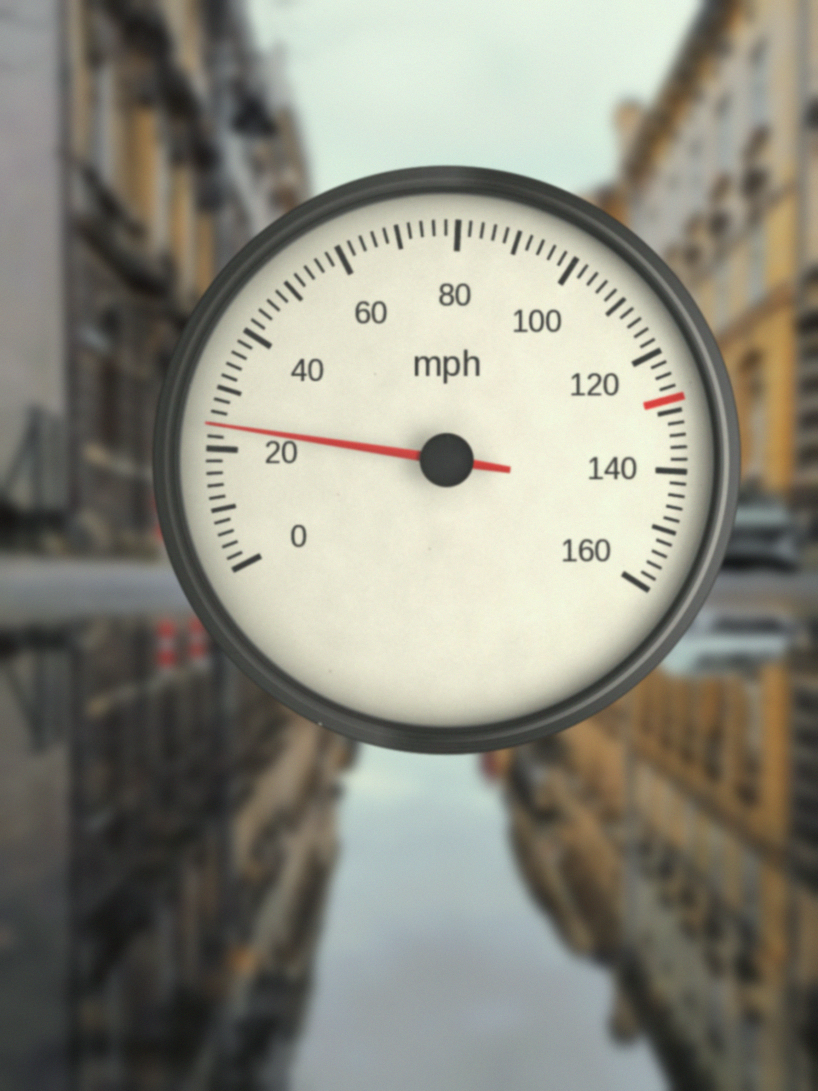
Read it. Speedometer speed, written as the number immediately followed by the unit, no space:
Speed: 24mph
